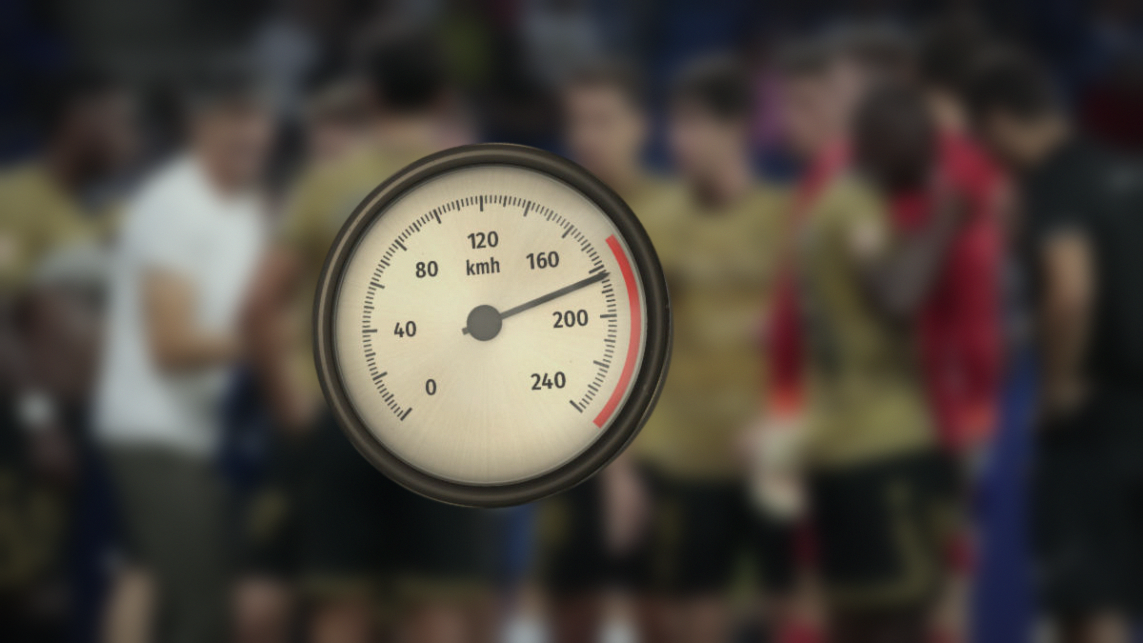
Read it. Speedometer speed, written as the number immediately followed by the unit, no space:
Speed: 184km/h
